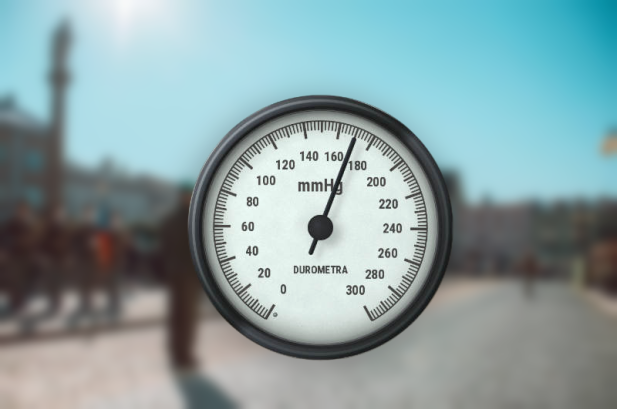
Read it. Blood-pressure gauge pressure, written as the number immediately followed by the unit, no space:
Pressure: 170mmHg
